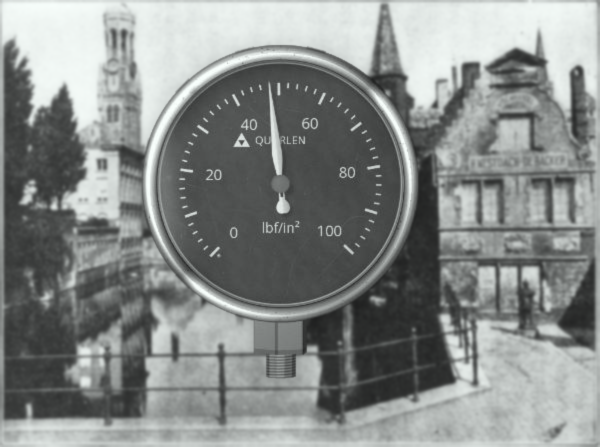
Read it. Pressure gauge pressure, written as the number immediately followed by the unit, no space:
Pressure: 48psi
